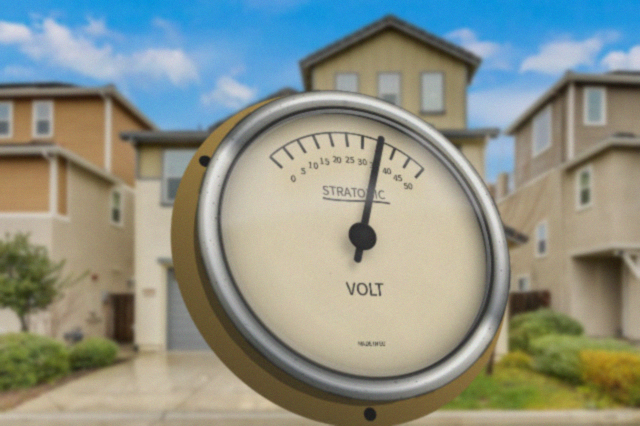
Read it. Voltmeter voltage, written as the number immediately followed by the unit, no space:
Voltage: 35V
